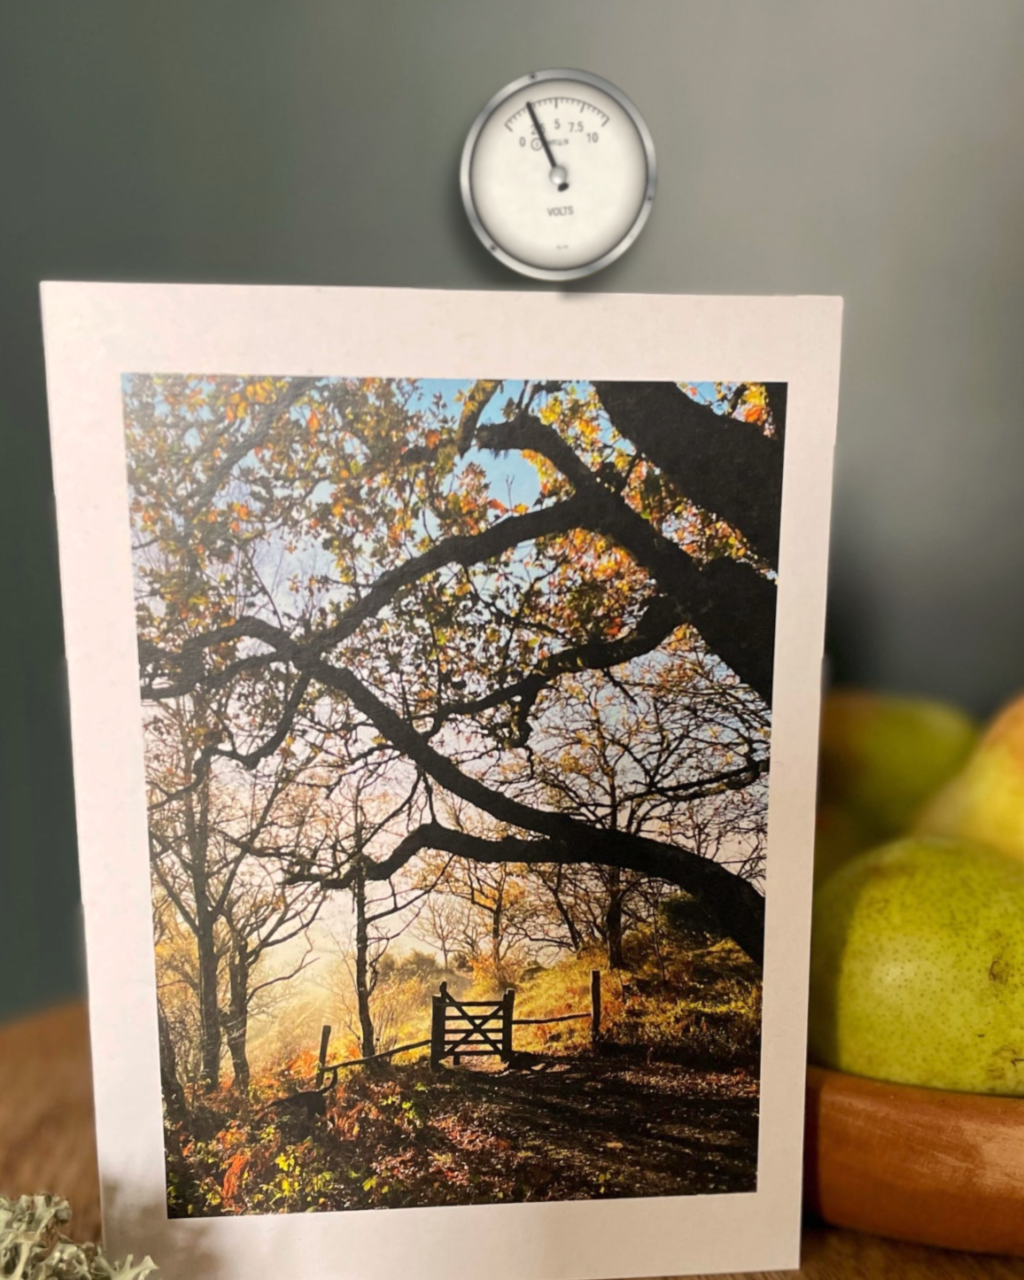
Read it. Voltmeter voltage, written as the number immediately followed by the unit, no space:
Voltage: 2.5V
